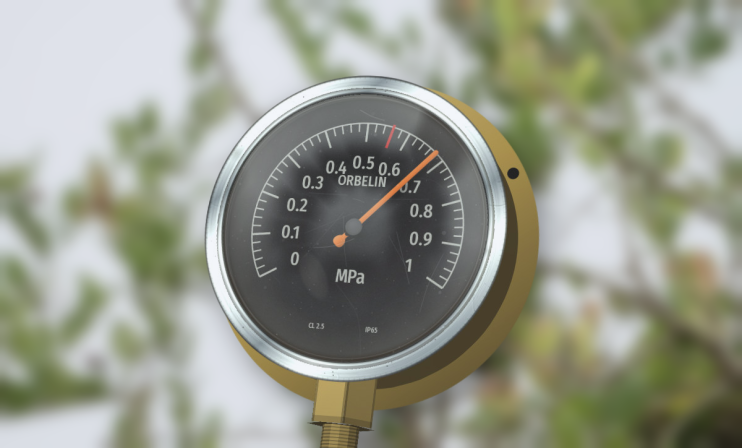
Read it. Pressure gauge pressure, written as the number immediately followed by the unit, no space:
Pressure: 0.68MPa
